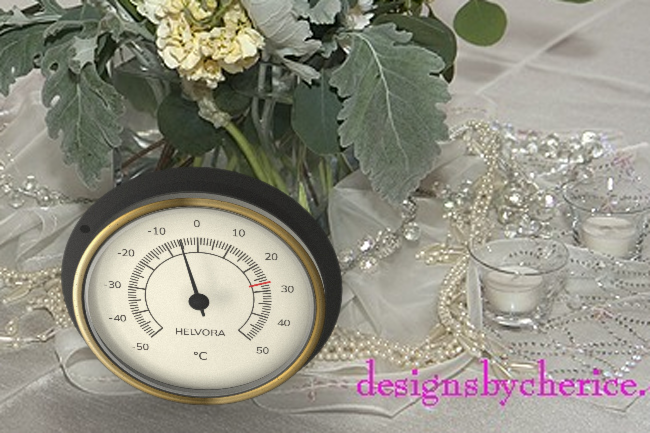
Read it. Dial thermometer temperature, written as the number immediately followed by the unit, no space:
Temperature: -5°C
